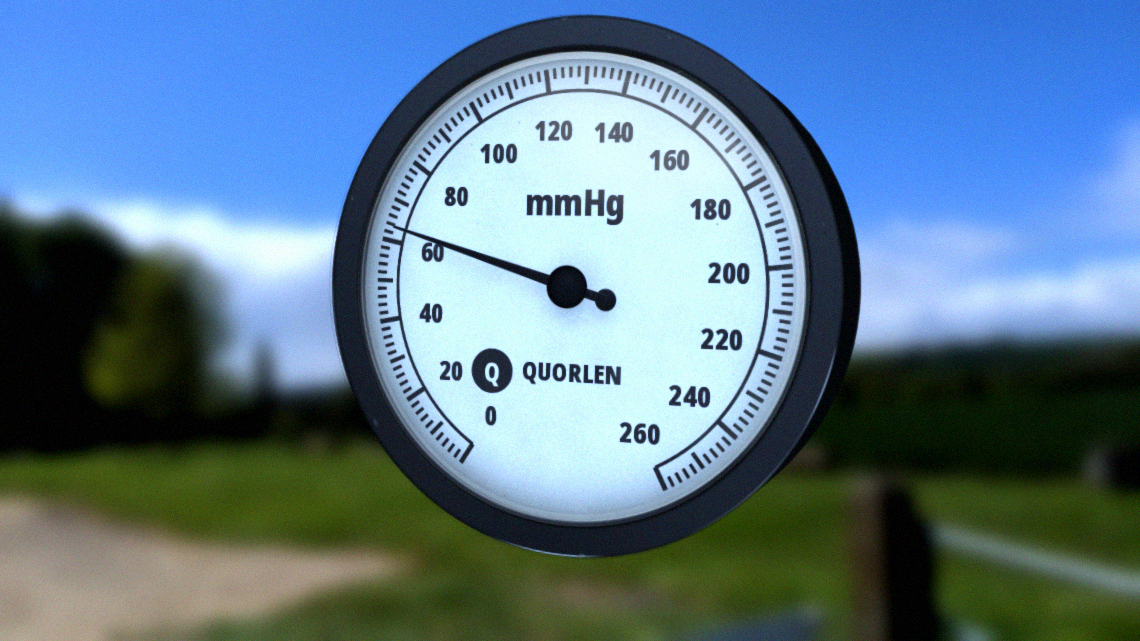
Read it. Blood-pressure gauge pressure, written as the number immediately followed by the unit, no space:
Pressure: 64mmHg
